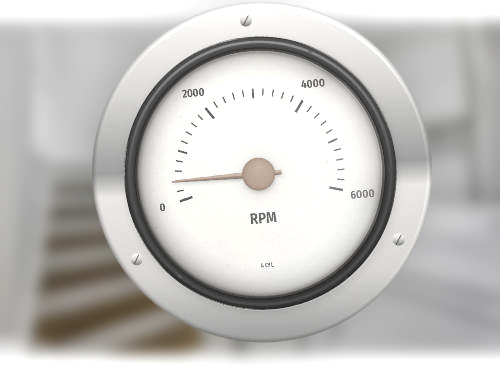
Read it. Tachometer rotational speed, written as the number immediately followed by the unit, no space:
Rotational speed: 400rpm
